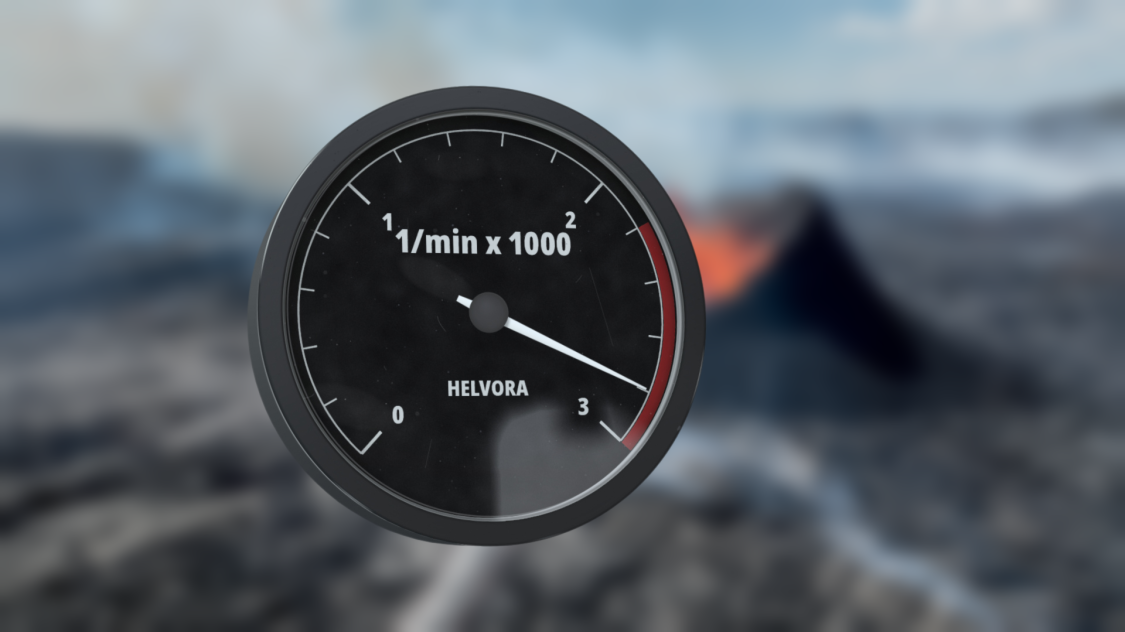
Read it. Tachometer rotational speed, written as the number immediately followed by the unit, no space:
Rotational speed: 2800rpm
